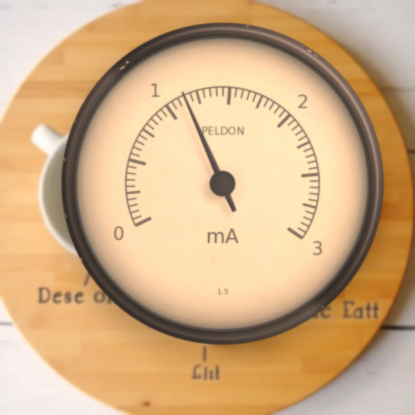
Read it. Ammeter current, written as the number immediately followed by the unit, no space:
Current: 1.15mA
